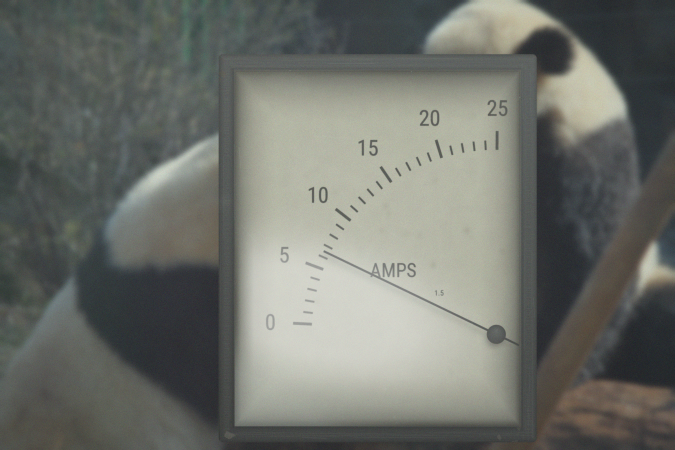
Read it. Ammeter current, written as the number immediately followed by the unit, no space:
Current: 6.5A
